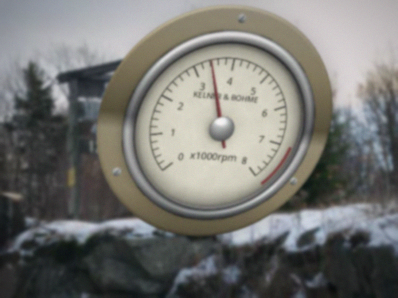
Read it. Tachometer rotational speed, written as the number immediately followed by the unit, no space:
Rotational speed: 3400rpm
